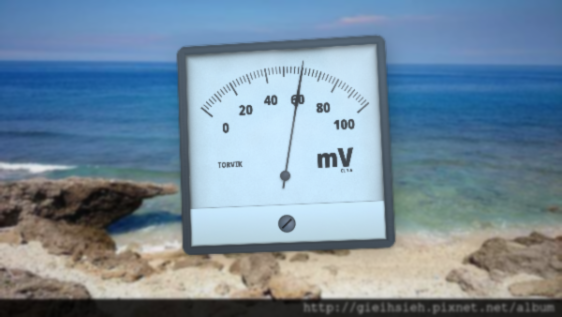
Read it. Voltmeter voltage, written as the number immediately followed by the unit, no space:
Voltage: 60mV
